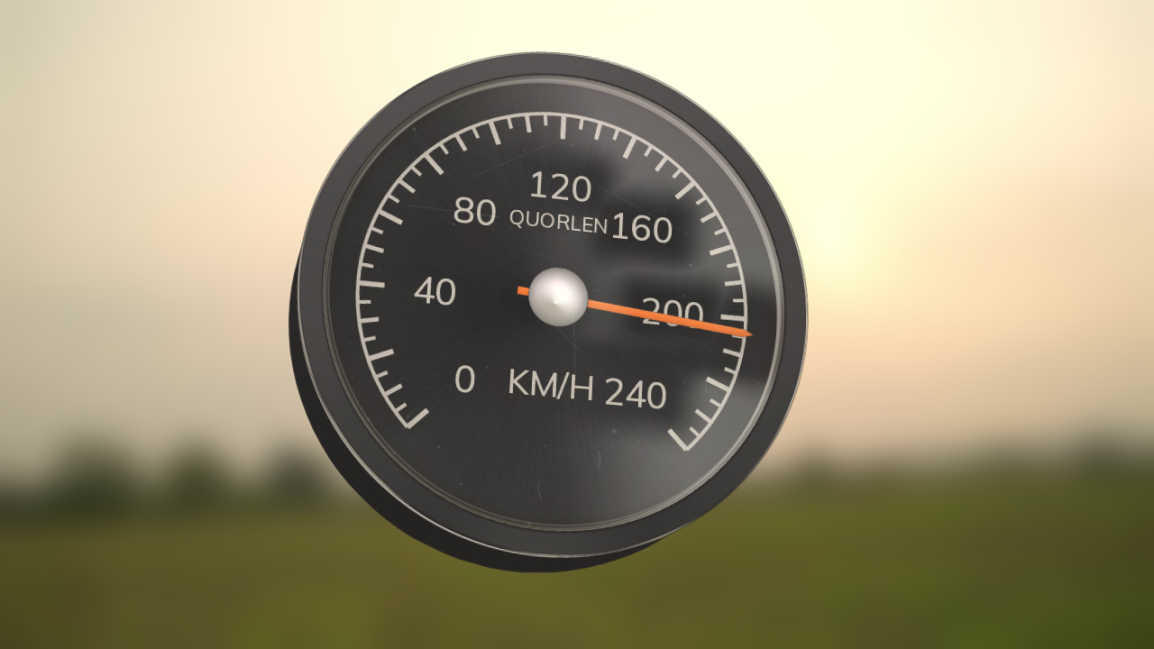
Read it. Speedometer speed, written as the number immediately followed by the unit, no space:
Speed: 205km/h
